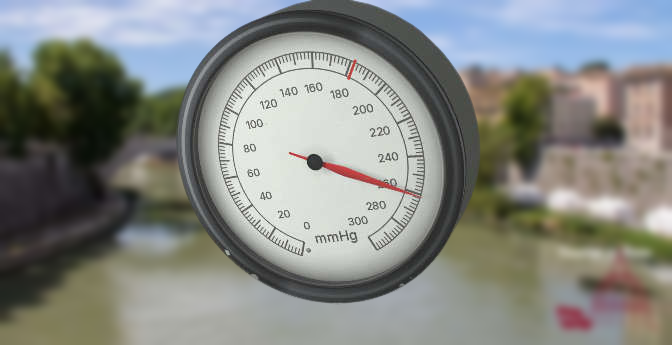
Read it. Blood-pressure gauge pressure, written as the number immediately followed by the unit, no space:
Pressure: 260mmHg
